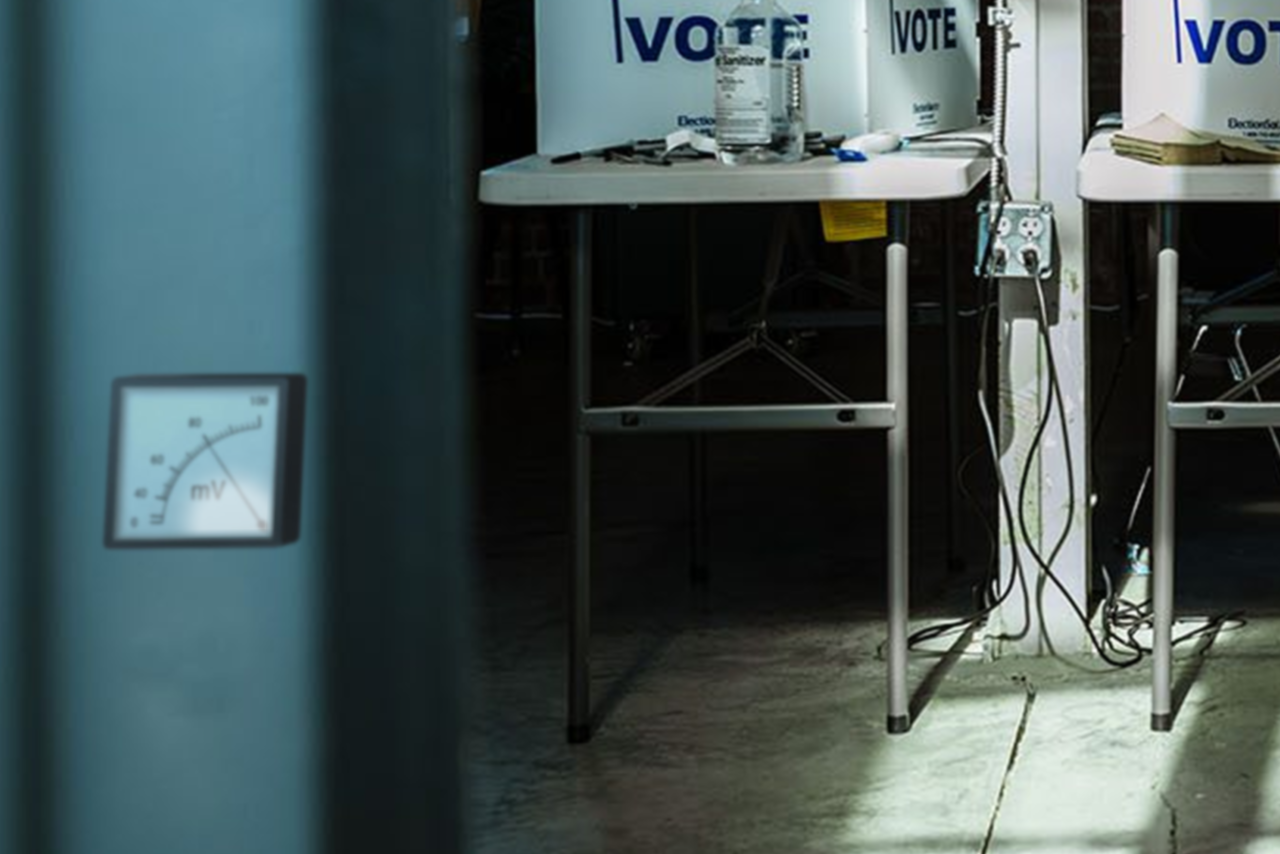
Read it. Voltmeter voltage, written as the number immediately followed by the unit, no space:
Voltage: 80mV
